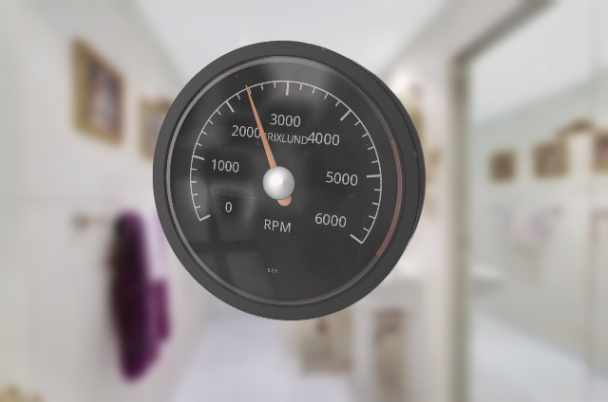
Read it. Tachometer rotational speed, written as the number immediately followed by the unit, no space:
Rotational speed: 2400rpm
